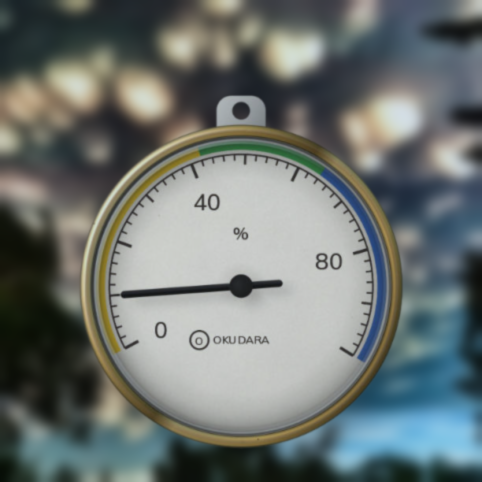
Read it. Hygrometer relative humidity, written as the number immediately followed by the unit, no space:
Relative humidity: 10%
